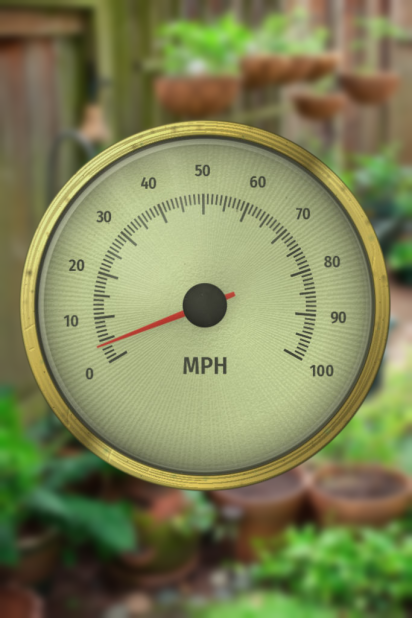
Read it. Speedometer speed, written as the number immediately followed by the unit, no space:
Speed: 4mph
